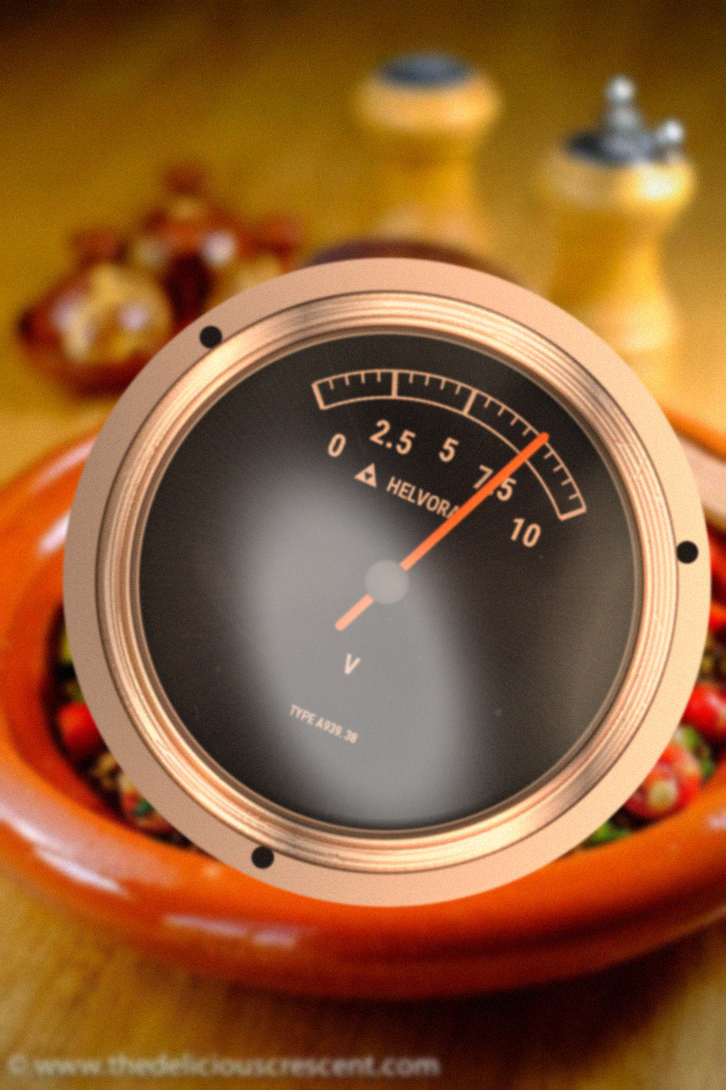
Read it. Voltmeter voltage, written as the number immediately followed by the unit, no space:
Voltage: 7.5V
